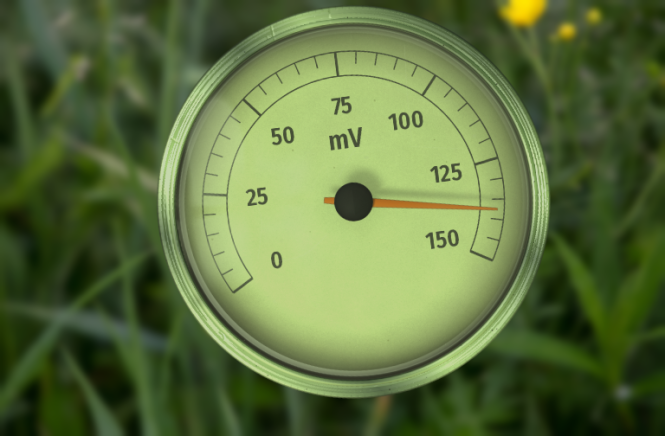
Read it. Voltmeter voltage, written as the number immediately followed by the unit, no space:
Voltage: 137.5mV
